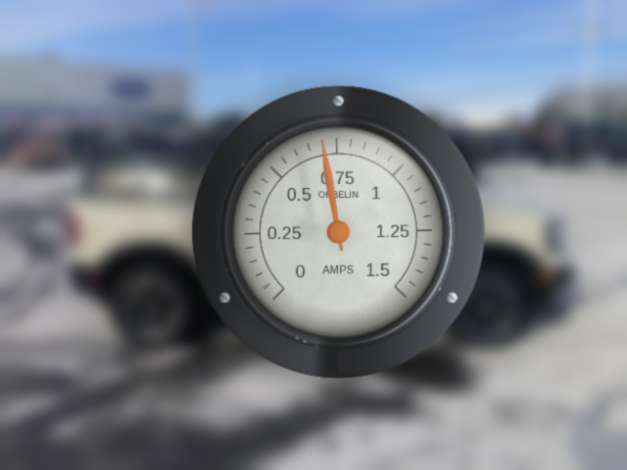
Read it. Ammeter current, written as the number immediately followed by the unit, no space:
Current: 0.7A
